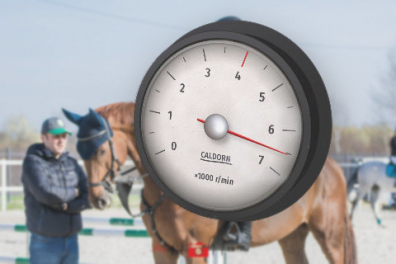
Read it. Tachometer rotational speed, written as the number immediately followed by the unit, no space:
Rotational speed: 6500rpm
